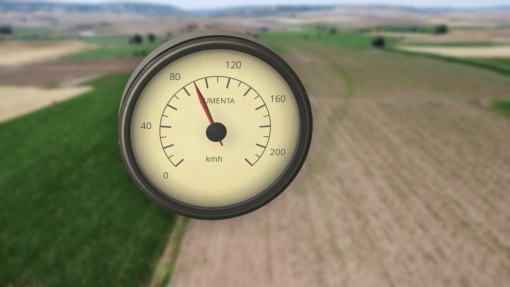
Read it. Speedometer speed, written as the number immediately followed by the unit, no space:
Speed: 90km/h
